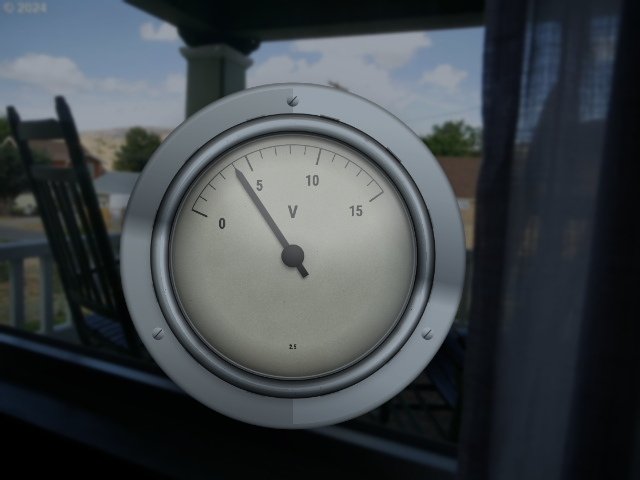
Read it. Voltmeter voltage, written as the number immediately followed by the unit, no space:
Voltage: 4V
